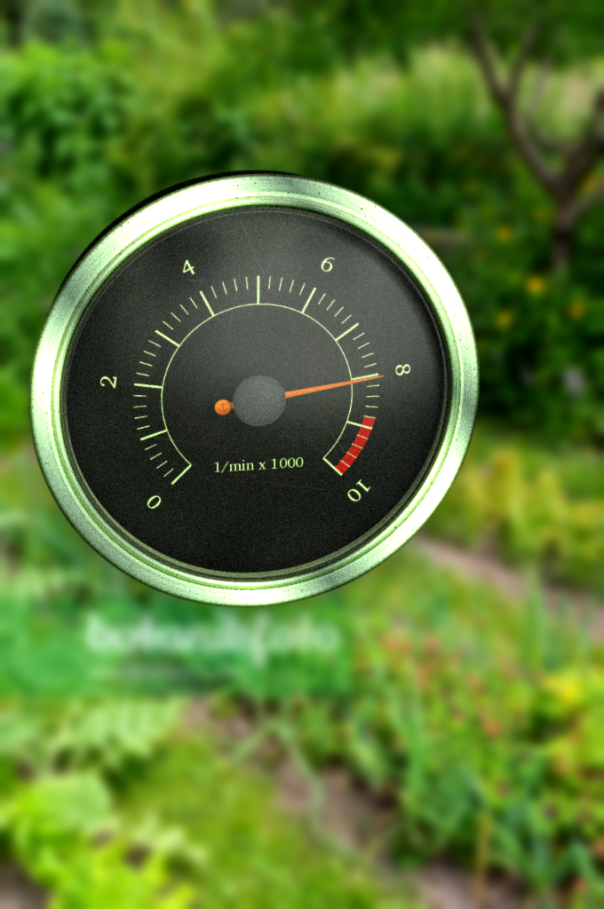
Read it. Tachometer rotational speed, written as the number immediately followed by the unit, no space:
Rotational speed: 8000rpm
